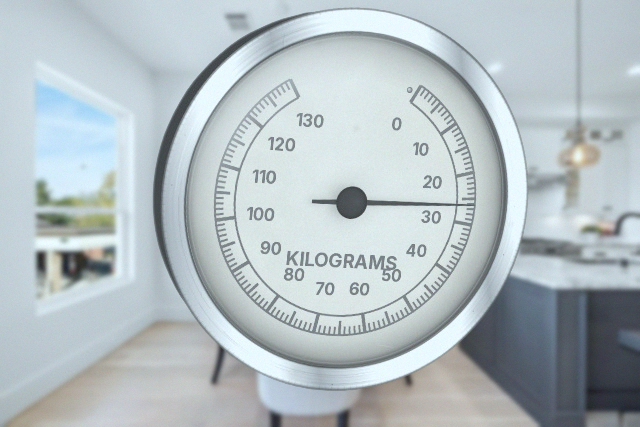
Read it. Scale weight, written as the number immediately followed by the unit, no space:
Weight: 26kg
